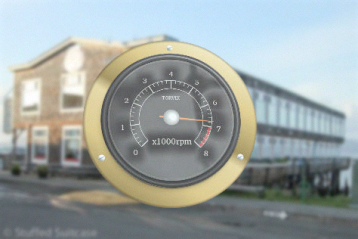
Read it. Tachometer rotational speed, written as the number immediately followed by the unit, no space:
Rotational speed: 6800rpm
